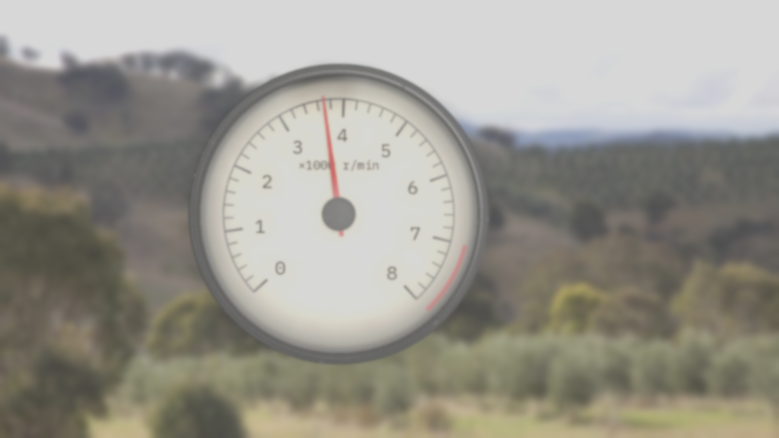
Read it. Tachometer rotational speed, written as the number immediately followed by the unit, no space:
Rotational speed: 3700rpm
